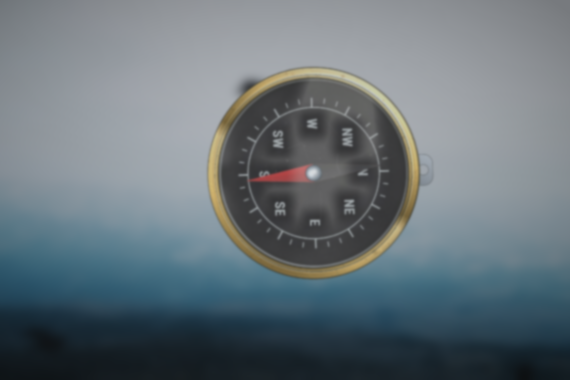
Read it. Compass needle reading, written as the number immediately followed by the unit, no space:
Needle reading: 175°
